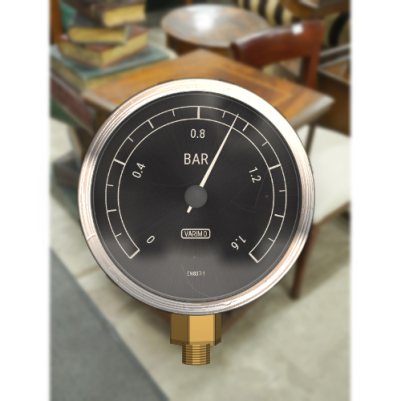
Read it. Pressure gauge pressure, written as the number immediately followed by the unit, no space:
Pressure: 0.95bar
